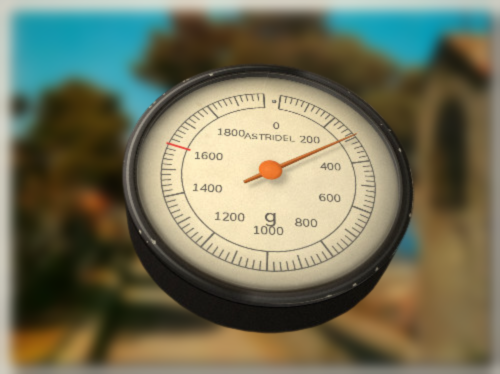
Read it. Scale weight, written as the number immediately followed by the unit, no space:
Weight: 300g
